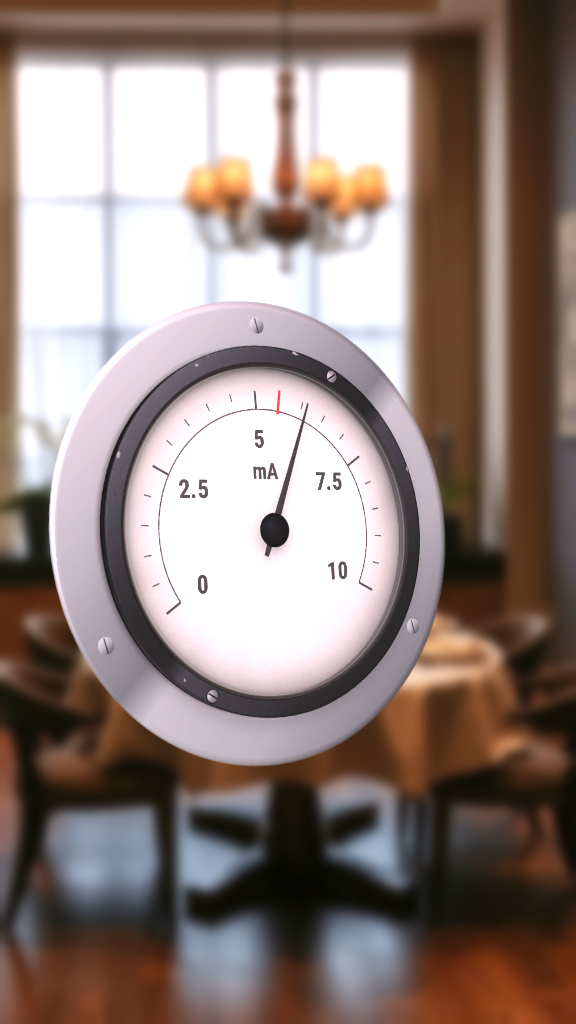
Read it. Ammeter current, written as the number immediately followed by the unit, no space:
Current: 6mA
